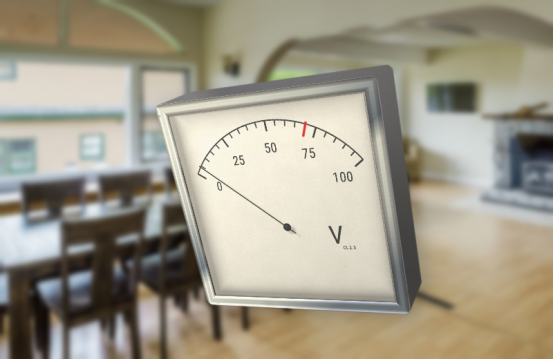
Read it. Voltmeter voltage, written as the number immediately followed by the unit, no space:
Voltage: 5V
